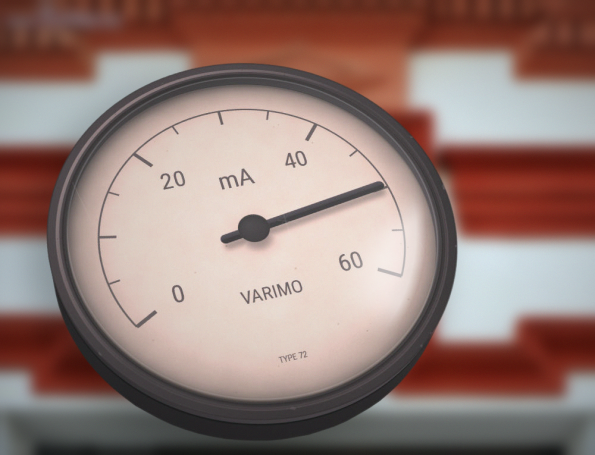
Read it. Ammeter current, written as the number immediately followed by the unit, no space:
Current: 50mA
